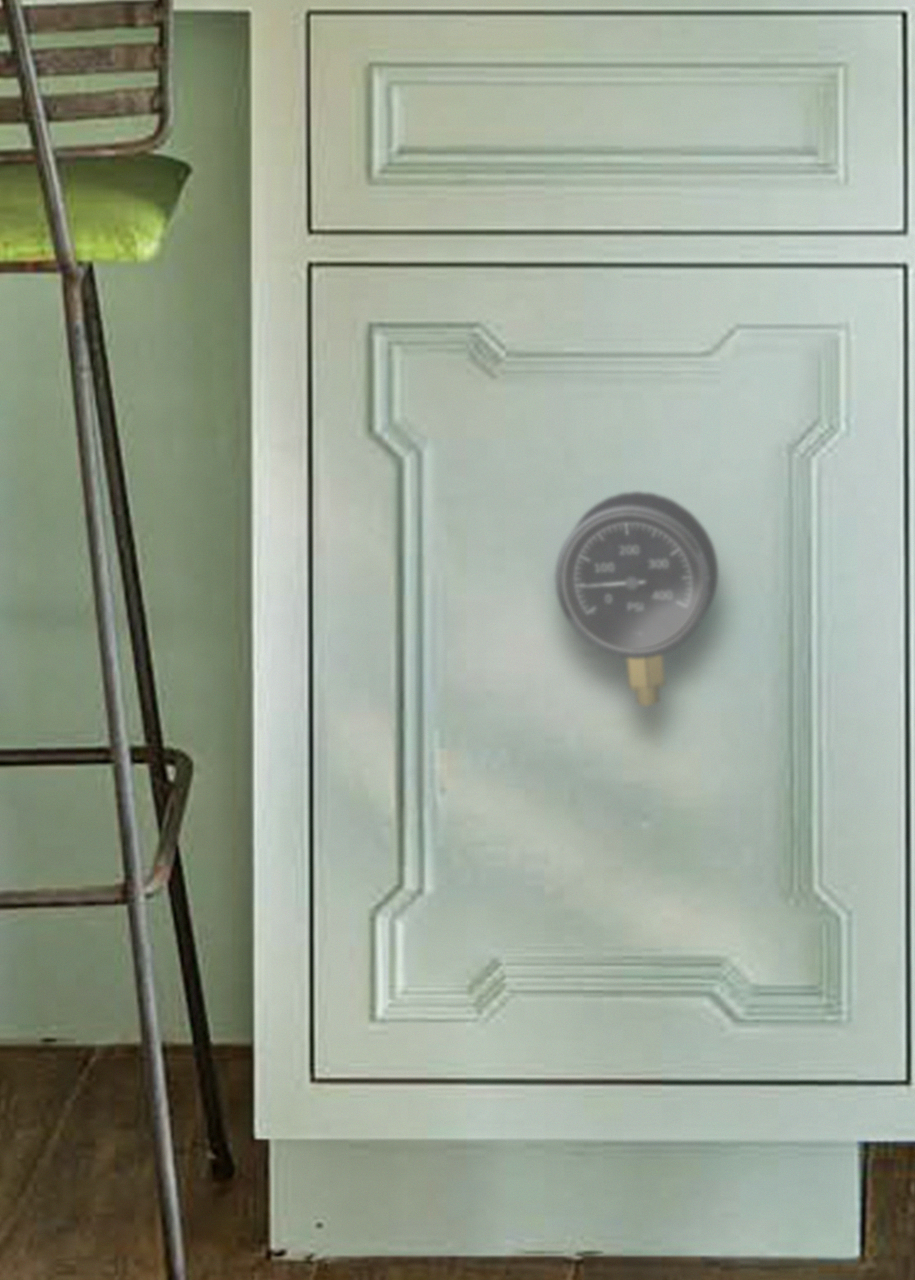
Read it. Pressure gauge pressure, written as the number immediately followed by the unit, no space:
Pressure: 50psi
